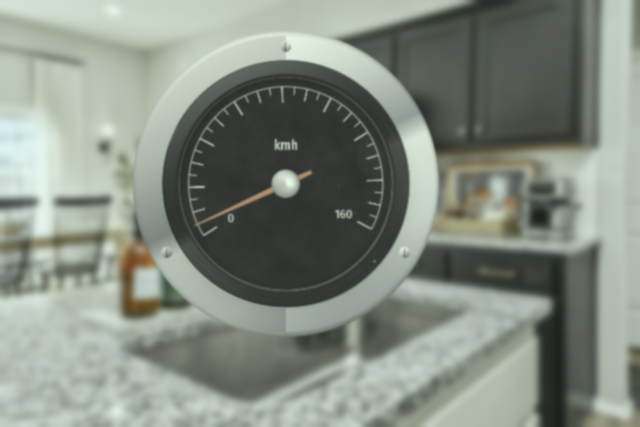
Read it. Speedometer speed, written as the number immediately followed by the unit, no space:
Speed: 5km/h
